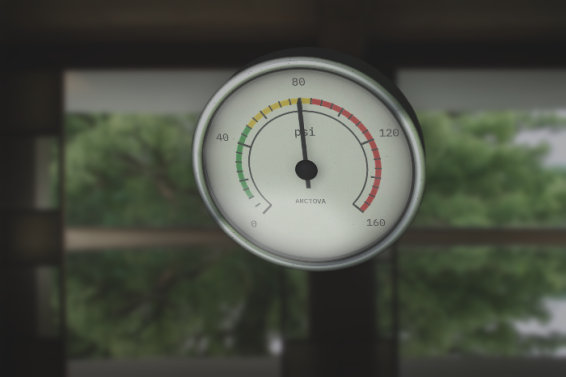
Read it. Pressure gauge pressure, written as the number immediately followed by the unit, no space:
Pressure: 80psi
